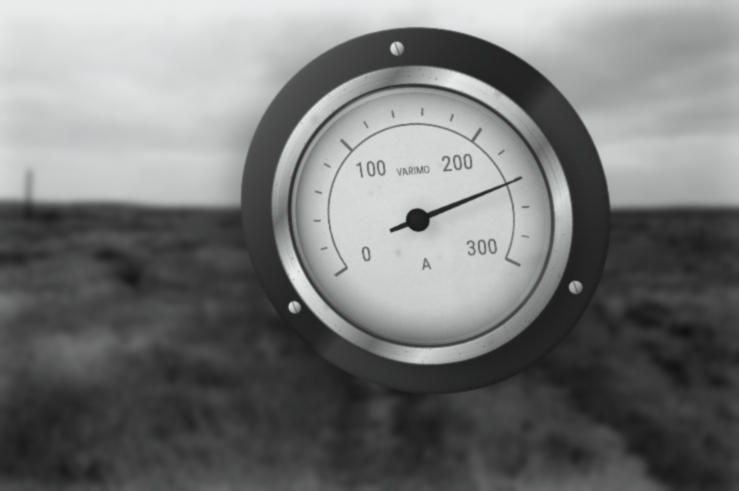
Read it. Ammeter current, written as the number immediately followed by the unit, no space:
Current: 240A
